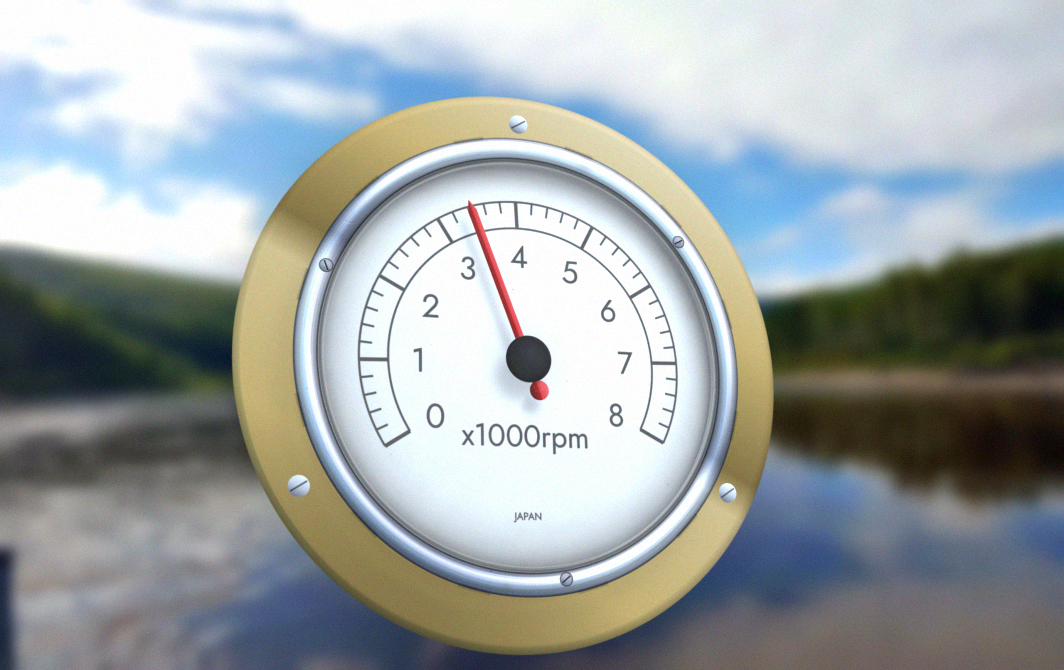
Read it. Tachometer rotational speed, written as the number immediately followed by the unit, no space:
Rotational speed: 3400rpm
